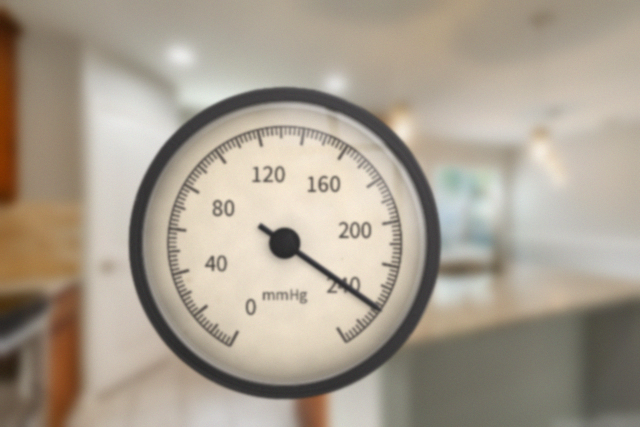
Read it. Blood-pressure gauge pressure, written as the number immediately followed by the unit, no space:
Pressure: 240mmHg
